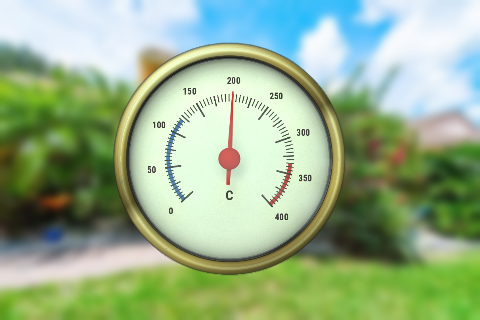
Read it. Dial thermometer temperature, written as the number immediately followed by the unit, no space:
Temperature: 200°C
